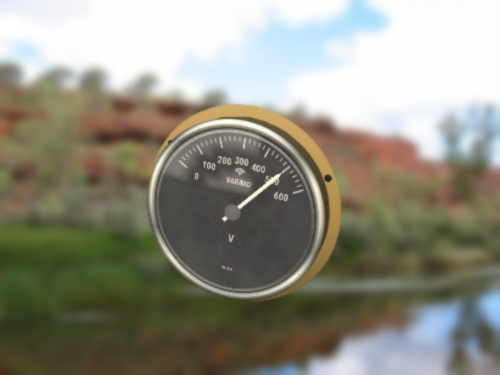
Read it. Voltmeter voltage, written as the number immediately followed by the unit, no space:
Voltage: 500V
